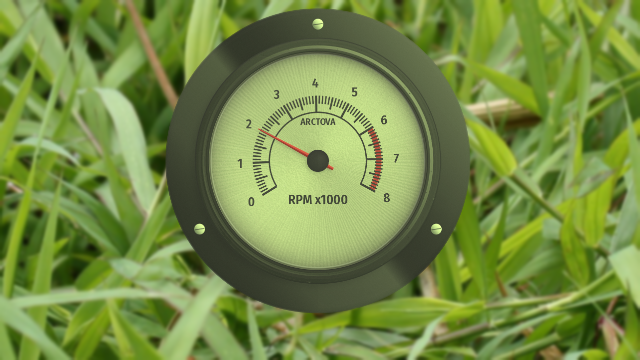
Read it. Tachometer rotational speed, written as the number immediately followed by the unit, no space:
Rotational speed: 2000rpm
